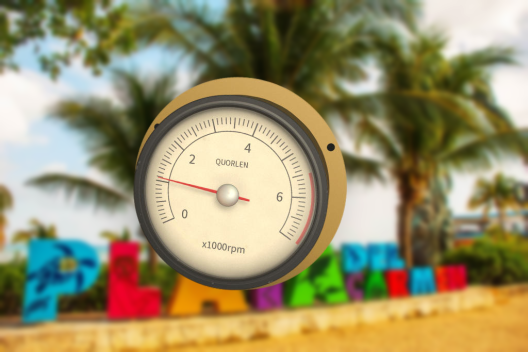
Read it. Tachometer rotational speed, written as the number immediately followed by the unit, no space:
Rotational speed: 1100rpm
